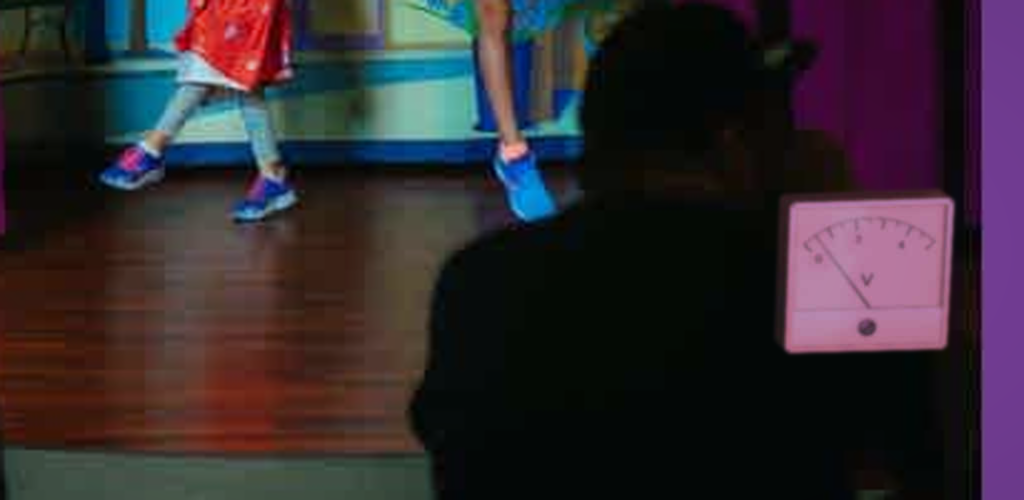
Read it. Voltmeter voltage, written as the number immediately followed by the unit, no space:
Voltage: 0.5V
